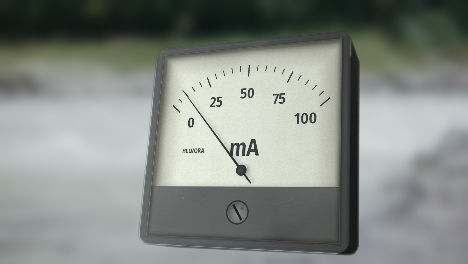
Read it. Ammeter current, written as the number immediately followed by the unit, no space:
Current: 10mA
